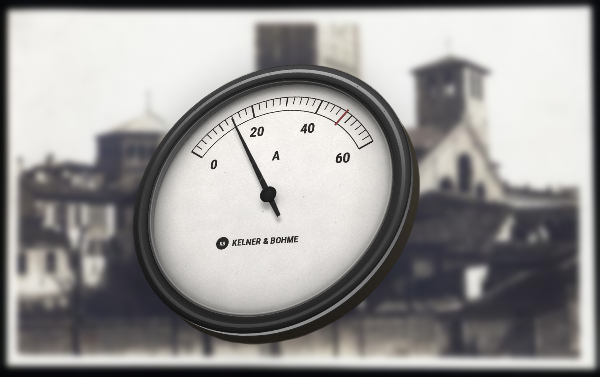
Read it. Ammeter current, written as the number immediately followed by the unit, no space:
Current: 14A
